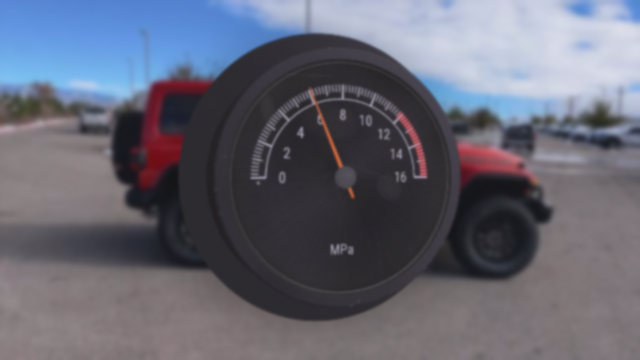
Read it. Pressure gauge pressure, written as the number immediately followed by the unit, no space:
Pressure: 6MPa
